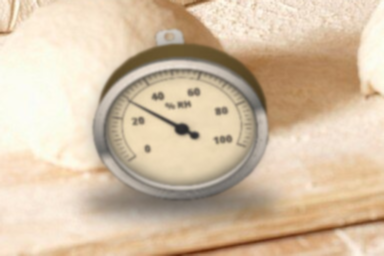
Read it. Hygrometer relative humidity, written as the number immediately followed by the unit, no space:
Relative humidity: 30%
